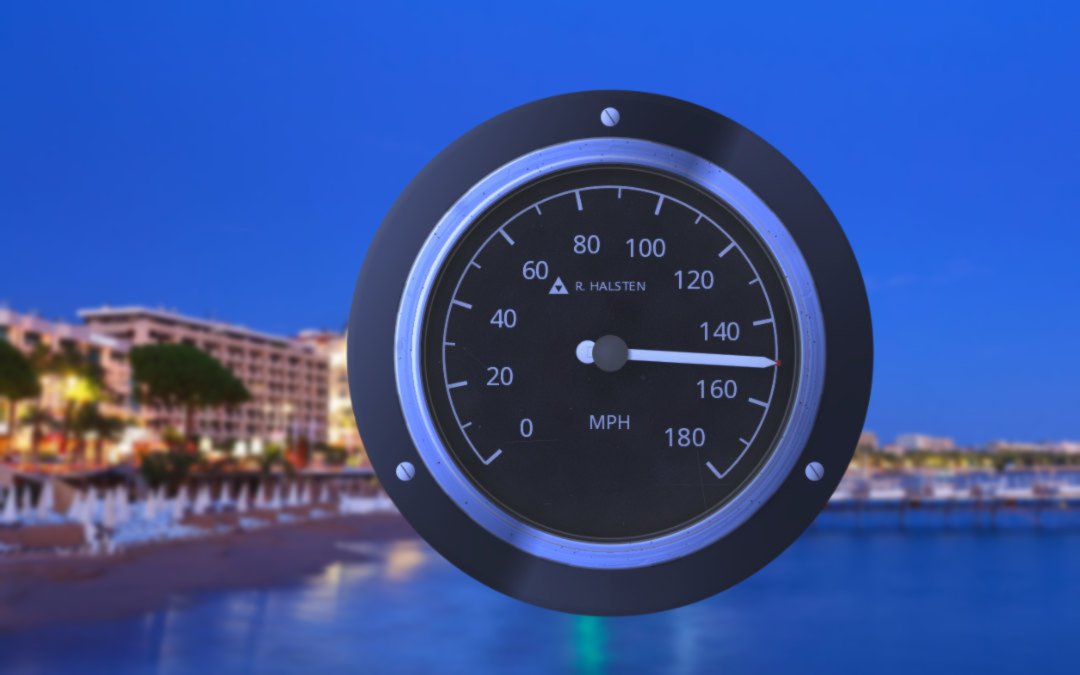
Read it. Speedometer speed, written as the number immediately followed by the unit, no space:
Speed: 150mph
